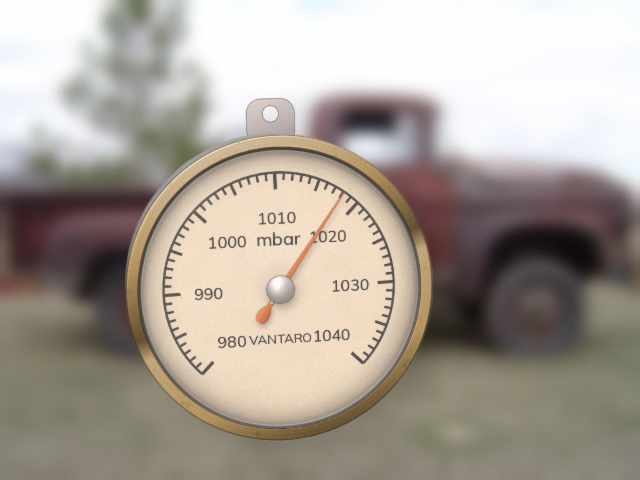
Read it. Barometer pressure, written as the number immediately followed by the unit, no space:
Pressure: 1018mbar
